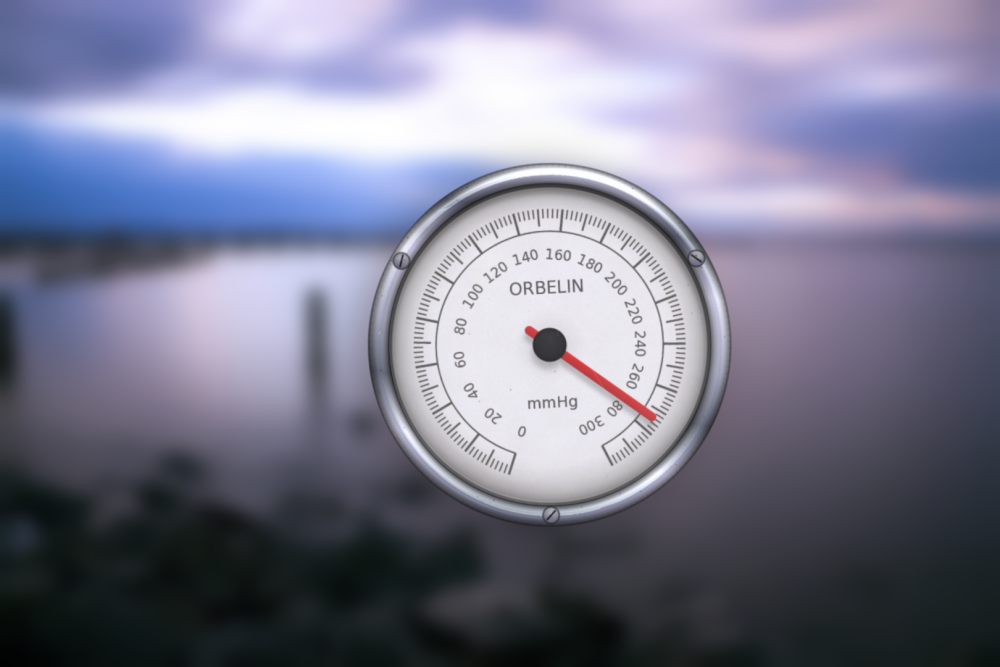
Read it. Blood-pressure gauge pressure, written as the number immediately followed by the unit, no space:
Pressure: 274mmHg
